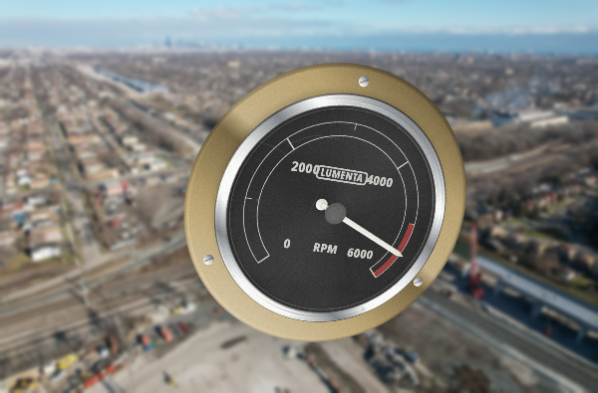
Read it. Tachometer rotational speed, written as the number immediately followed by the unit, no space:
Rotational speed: 5500rpm
